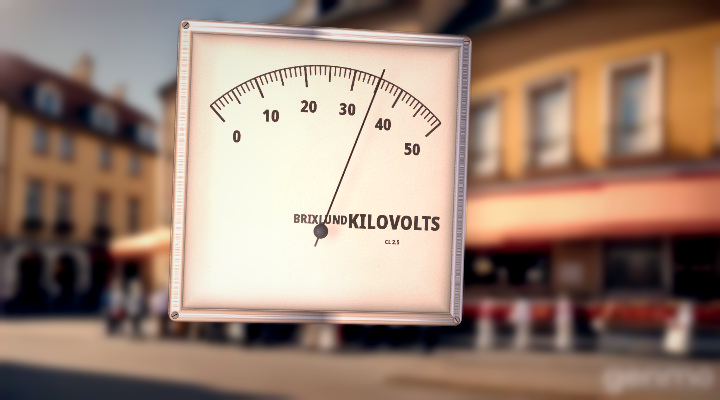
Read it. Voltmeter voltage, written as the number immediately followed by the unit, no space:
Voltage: 35kV
